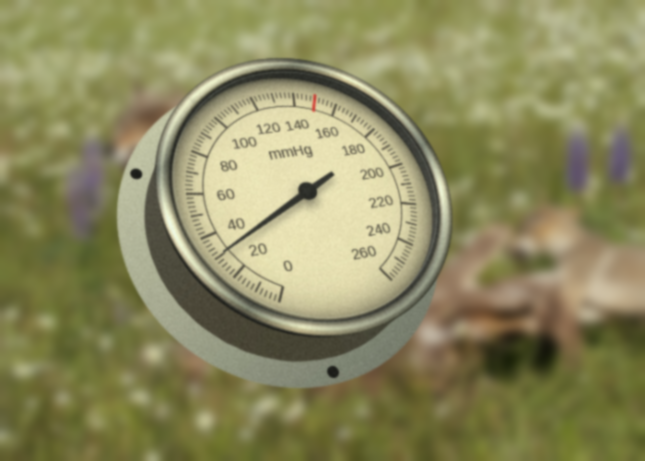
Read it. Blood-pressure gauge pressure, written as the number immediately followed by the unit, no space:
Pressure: 30mmHg
